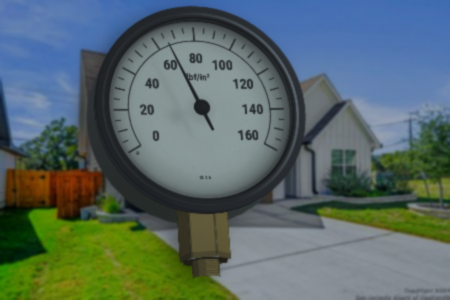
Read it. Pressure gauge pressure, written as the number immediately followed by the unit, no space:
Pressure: 65psi
